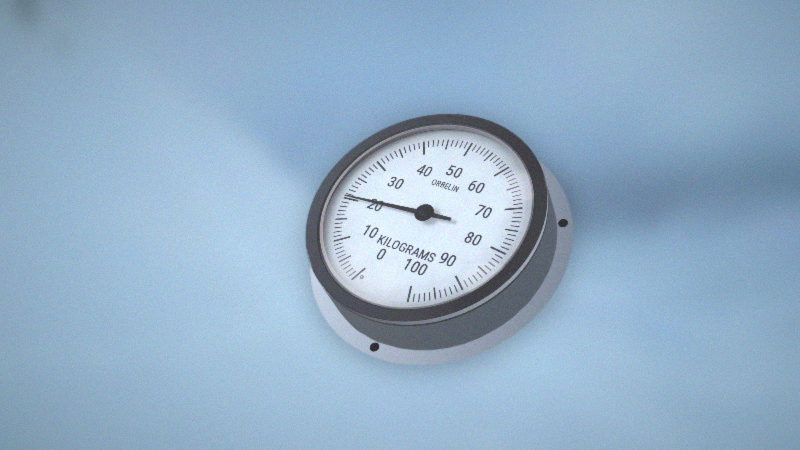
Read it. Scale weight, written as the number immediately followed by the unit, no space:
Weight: 20kg
